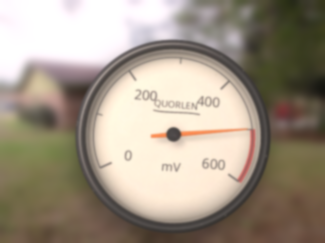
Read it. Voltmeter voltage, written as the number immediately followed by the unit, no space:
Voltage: 500mV
